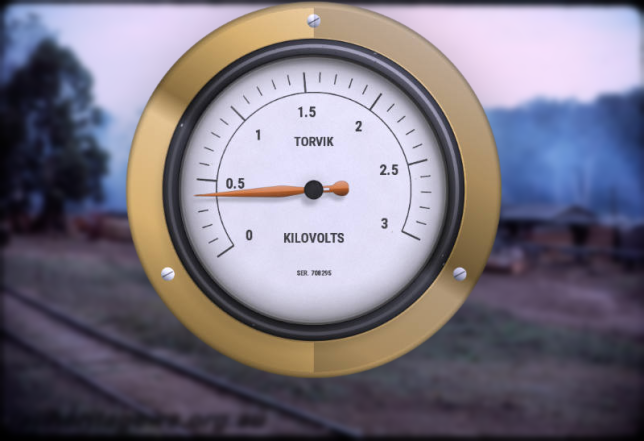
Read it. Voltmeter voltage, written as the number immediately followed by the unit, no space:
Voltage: 0.4kV
